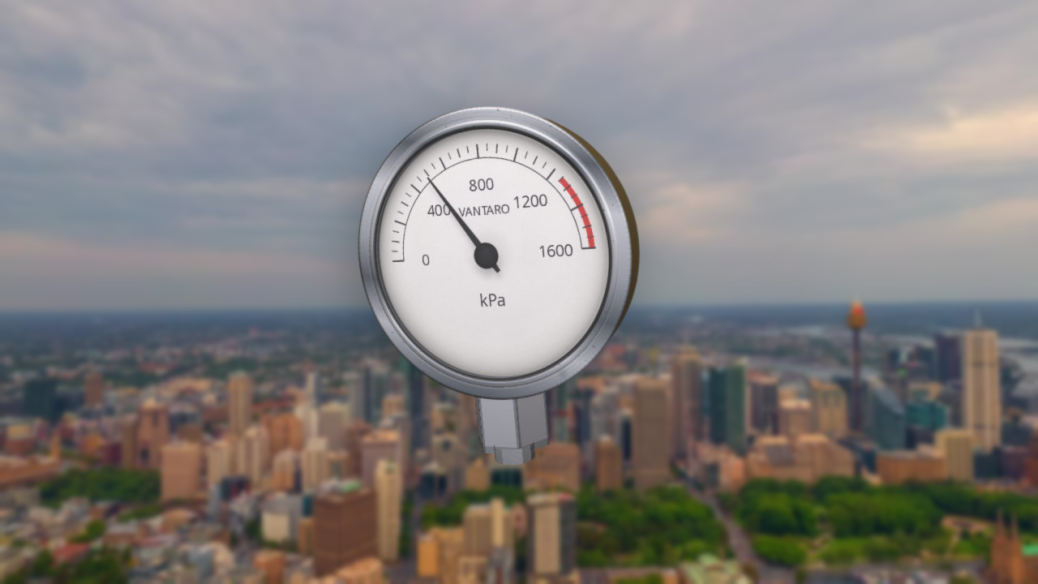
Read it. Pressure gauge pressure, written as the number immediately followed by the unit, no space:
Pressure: 500kPa
